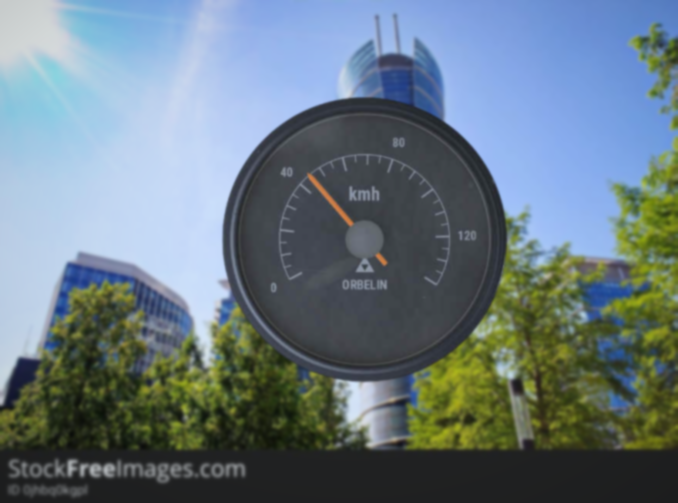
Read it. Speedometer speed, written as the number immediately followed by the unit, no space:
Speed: 45km/h
